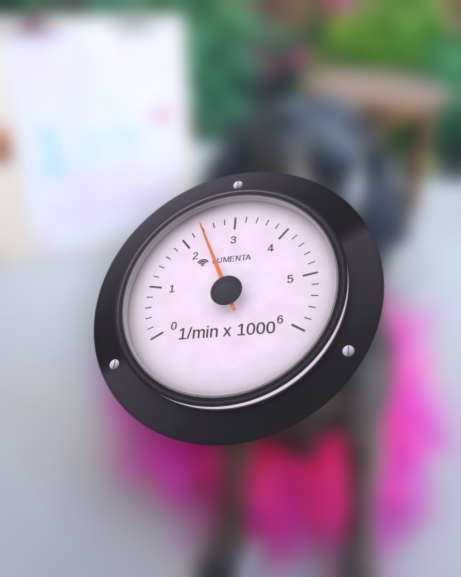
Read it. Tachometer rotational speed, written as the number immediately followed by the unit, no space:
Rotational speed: 2400rpm
